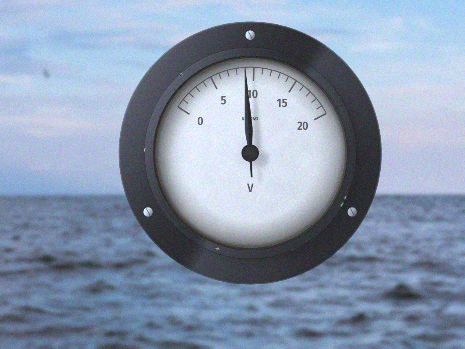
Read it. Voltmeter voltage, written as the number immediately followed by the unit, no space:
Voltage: 9V
